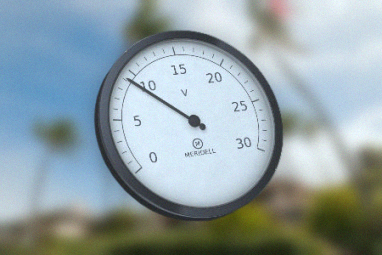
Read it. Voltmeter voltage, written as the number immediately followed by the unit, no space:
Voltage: 9V
